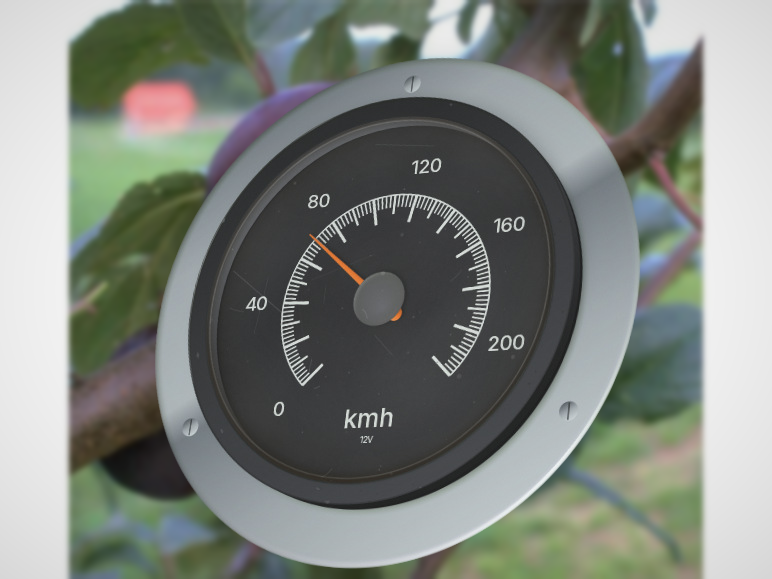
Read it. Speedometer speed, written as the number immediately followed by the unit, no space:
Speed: 70km/h
